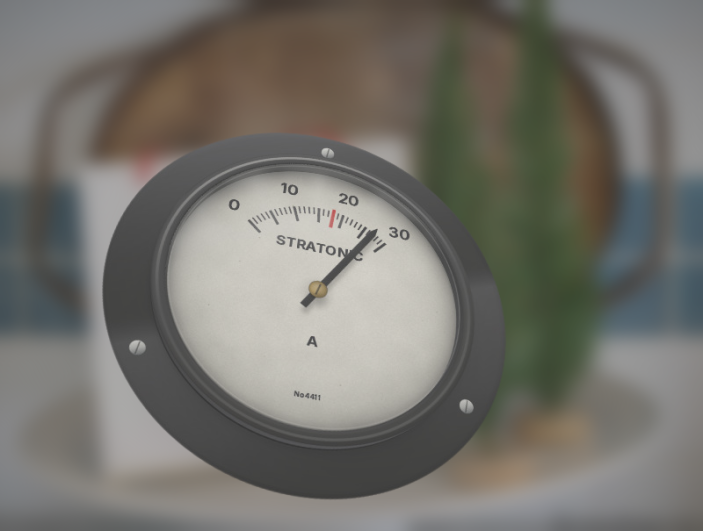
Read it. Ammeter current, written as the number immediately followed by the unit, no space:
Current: 27A
